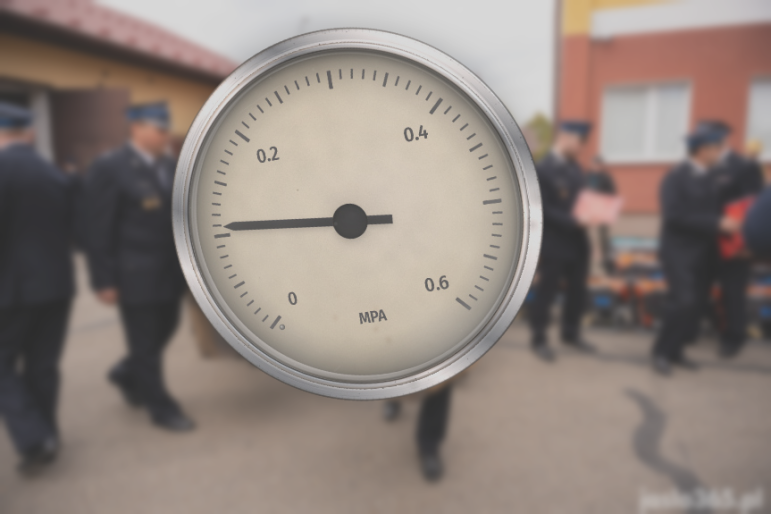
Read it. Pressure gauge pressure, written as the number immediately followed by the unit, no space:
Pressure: 0.11MPa
